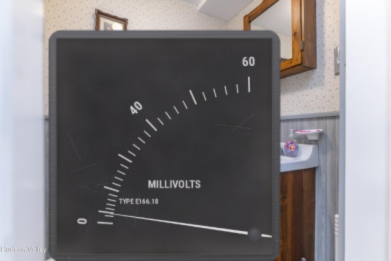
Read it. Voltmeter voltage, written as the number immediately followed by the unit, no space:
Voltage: 10mV
